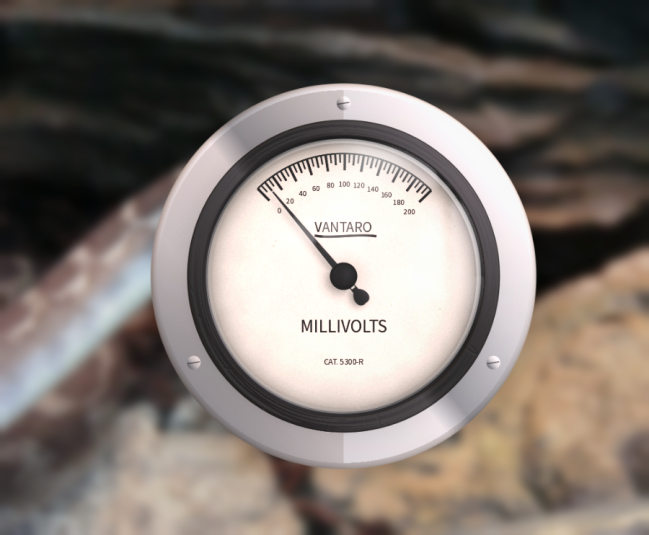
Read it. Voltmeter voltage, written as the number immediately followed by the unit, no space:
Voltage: 10mV
